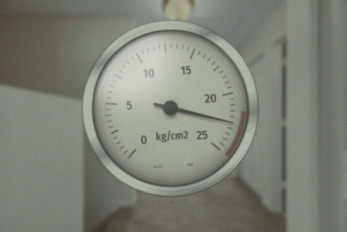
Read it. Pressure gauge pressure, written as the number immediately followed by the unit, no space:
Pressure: 22.5kg/cm²
